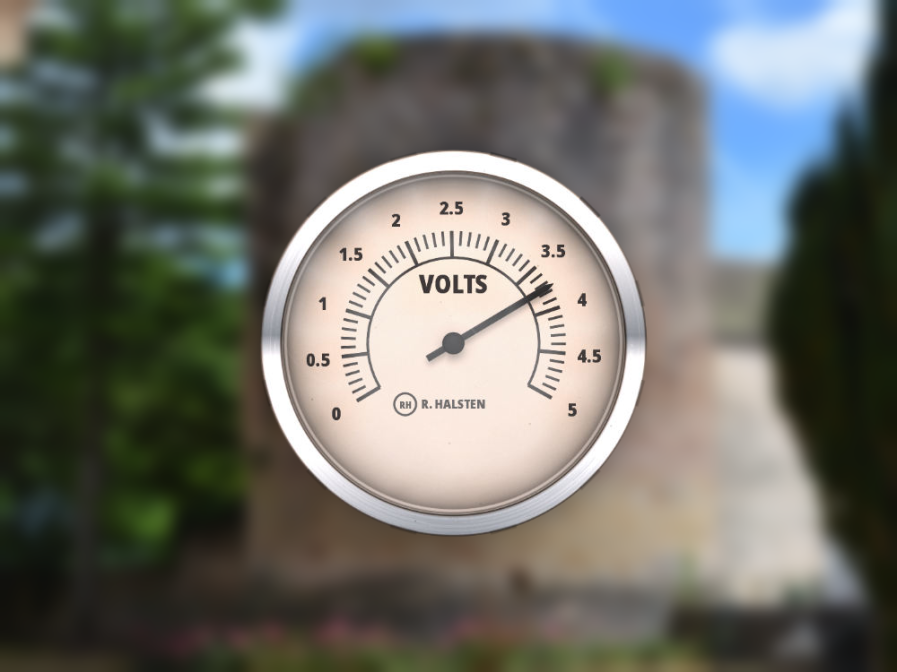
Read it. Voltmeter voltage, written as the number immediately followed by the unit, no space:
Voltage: 3.75V
